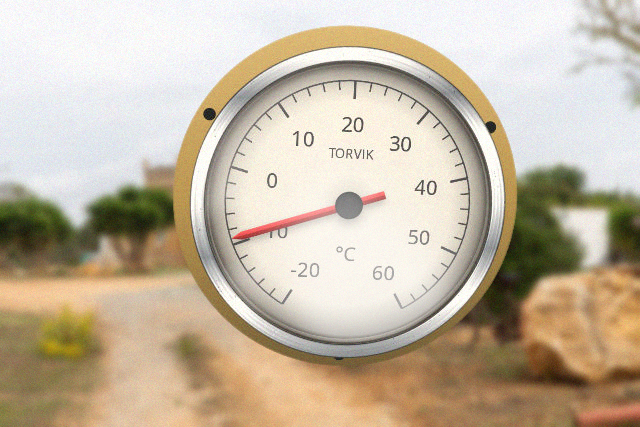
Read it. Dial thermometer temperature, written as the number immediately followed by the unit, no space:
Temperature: -9°C
